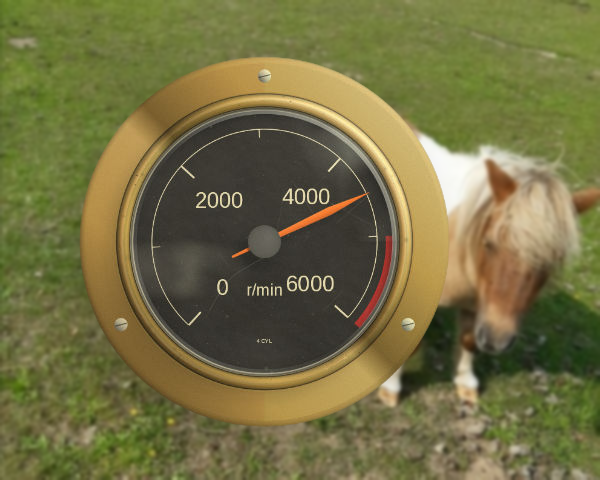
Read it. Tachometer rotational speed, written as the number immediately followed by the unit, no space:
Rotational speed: 4500rpm
